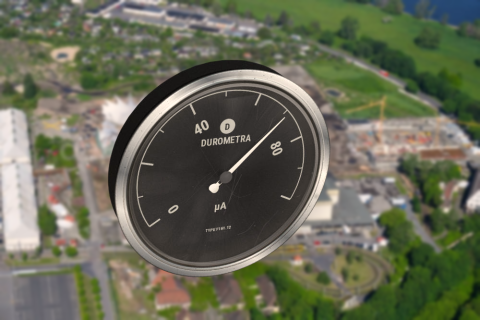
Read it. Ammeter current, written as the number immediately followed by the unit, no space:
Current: 70µA
